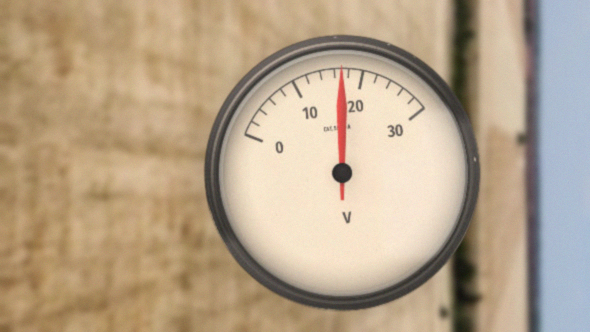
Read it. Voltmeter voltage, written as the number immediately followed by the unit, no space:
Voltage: 17V
